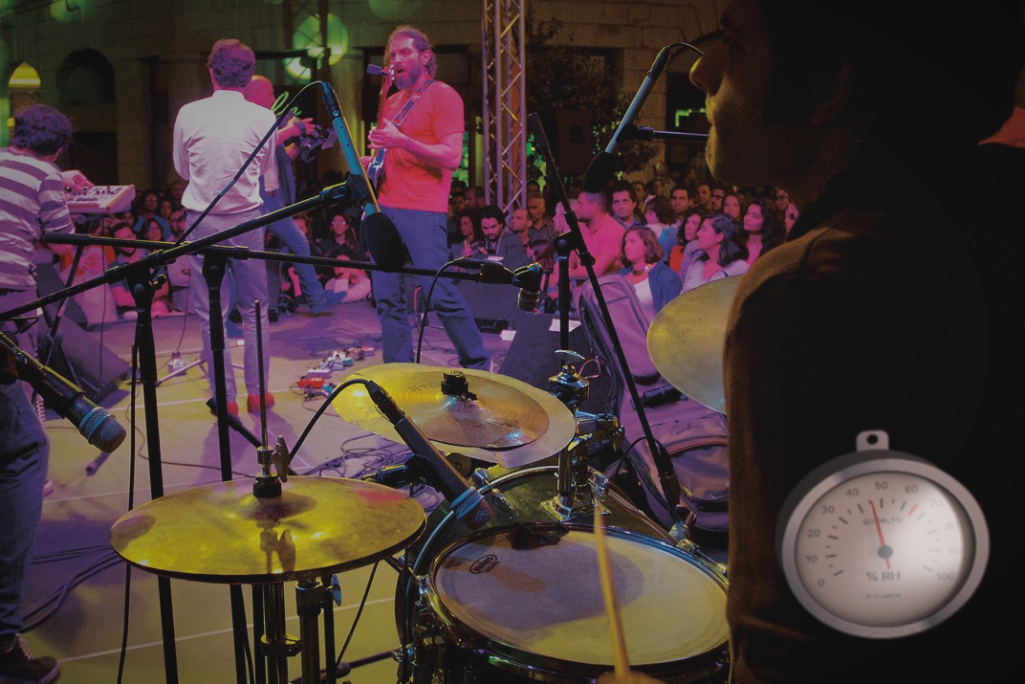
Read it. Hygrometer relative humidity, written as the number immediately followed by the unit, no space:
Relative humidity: 45%
